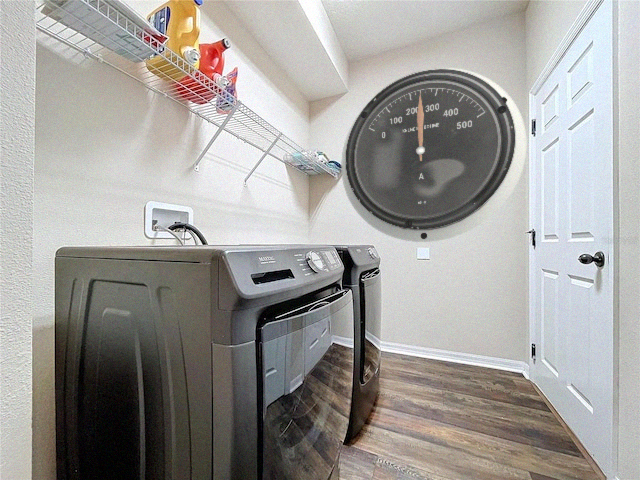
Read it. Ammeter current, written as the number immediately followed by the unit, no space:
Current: 240A
